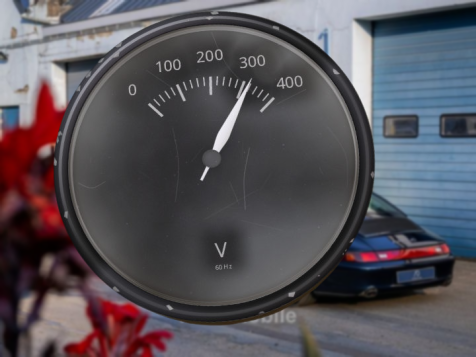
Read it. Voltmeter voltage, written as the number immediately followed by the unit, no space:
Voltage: 320V
